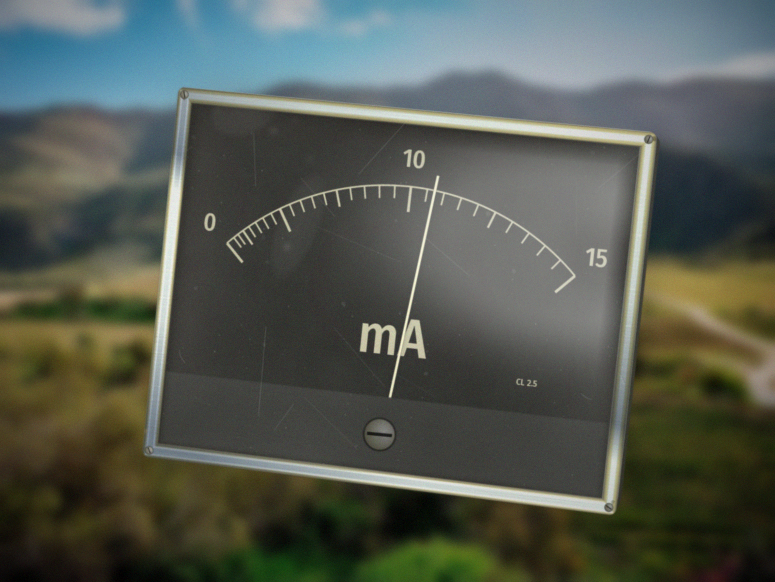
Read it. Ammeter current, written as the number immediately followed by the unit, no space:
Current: 10.75mA
